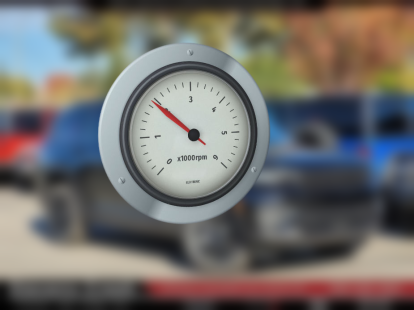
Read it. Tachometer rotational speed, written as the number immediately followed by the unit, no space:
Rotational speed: 1900rpm
